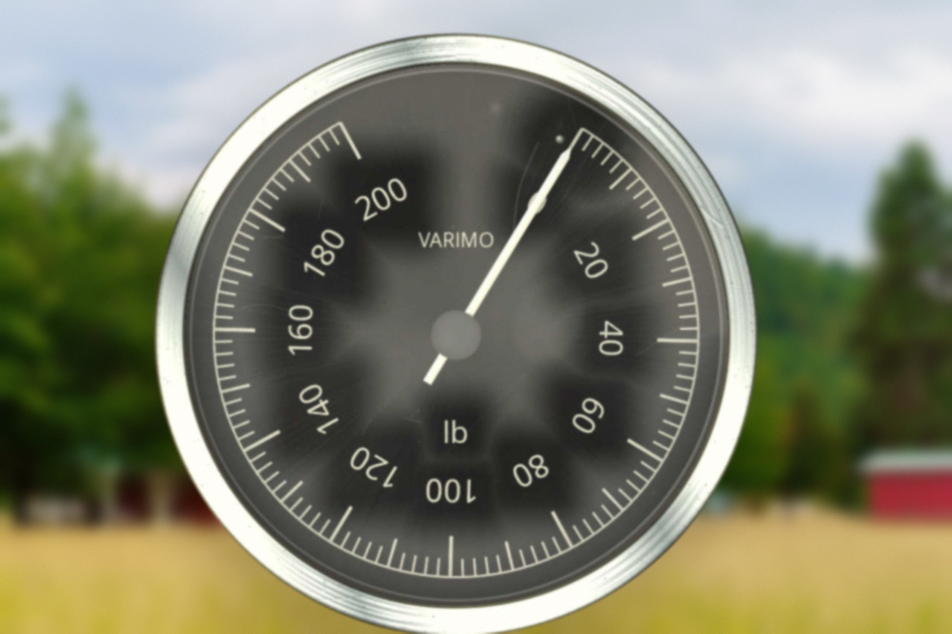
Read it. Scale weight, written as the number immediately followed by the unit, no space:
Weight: 0lb
